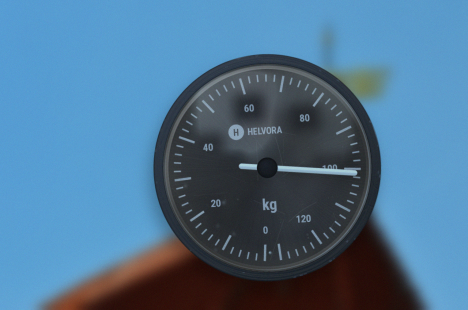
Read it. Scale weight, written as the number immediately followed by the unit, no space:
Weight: 101kg
